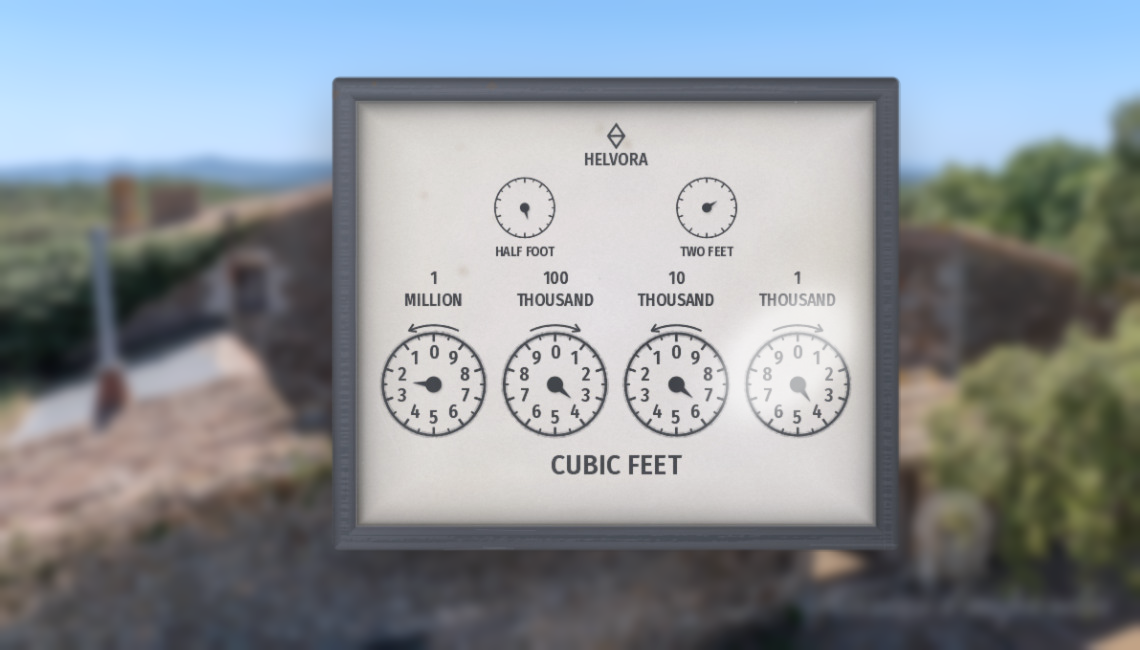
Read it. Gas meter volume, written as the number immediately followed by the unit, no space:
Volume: 236400ft³
